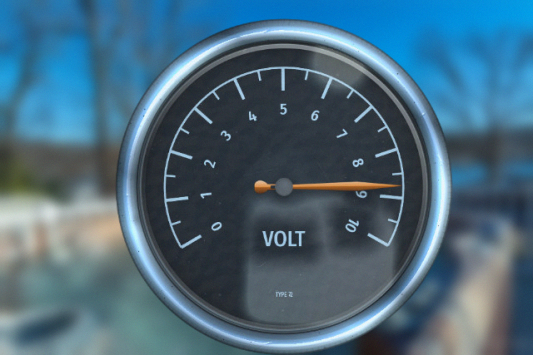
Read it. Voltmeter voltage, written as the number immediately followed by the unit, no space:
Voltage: 8.75V
